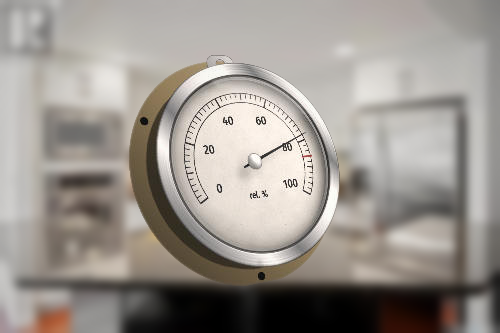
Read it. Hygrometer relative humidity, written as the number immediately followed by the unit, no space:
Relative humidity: 78%
